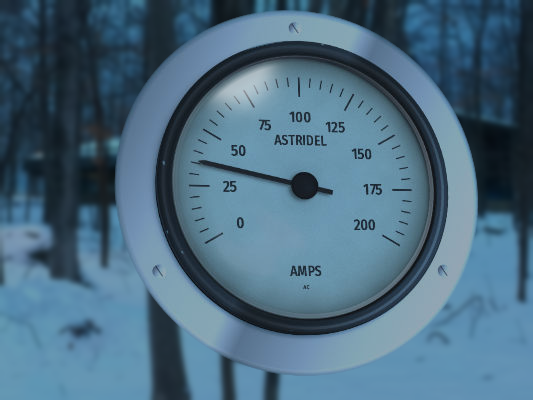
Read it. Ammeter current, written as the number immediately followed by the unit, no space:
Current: 35A
